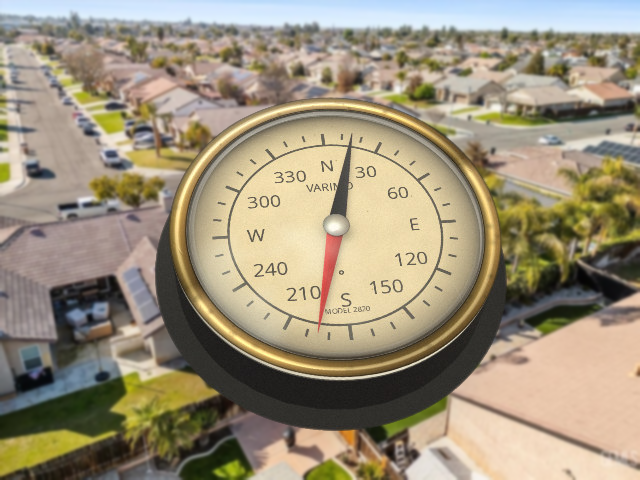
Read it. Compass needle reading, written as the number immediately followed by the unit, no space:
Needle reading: 195°
